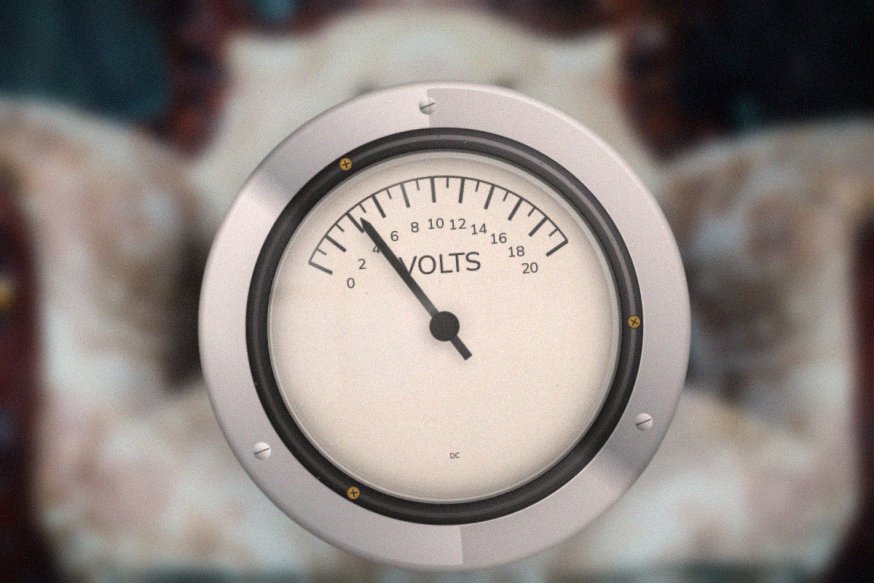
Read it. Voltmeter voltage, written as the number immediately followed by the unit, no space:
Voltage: 4.5V
